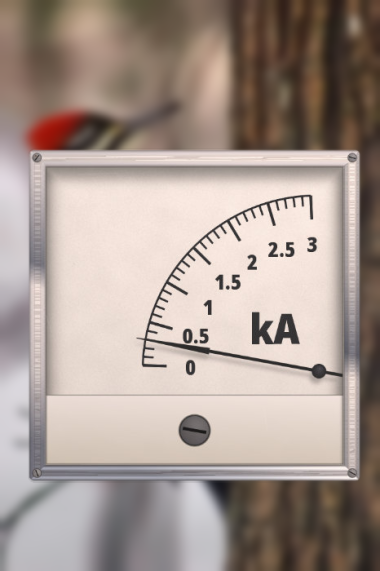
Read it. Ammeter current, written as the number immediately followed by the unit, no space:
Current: 0.3kA
